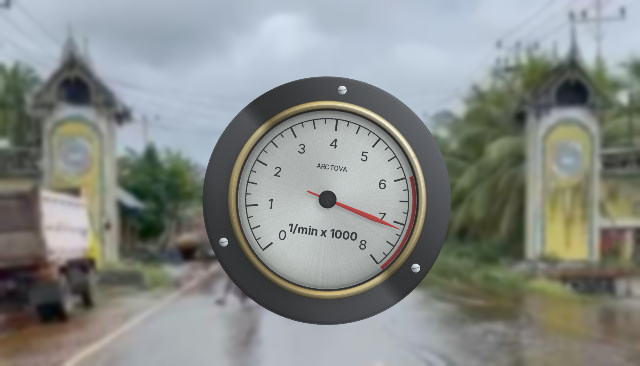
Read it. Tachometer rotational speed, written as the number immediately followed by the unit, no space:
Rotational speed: 7125rpm
